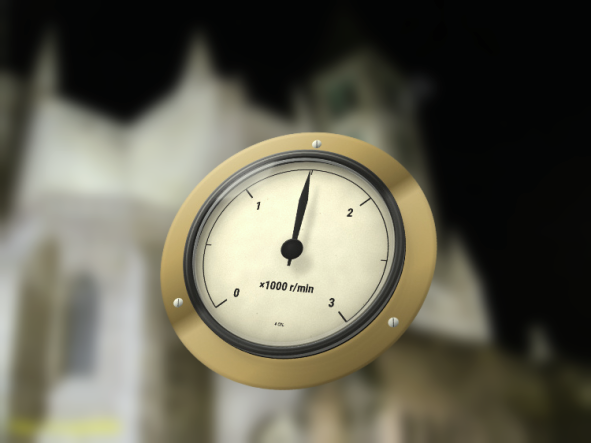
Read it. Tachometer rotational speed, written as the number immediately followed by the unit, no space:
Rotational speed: 1500rpm
